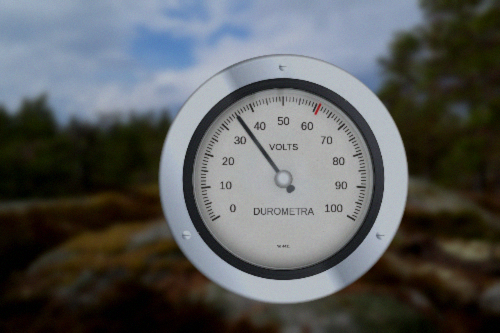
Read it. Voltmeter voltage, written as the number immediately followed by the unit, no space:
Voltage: 35V
